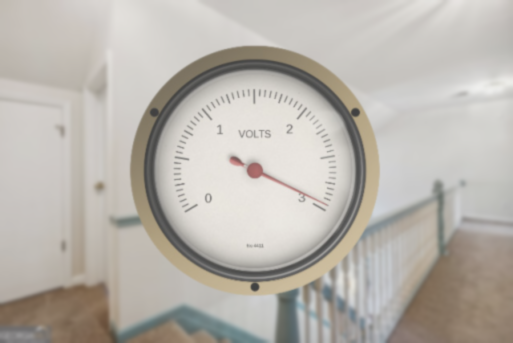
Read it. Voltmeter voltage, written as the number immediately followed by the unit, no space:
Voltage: 2.95V
